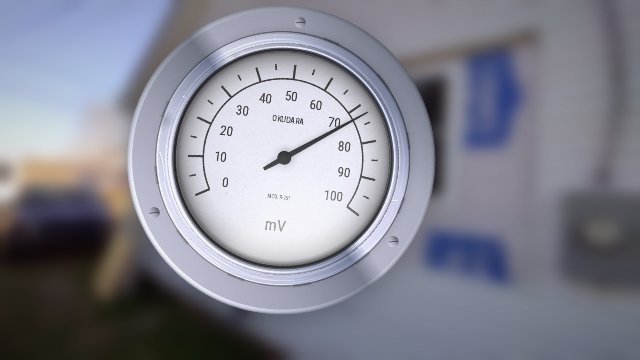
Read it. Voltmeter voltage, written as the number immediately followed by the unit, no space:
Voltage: 72.5mV
